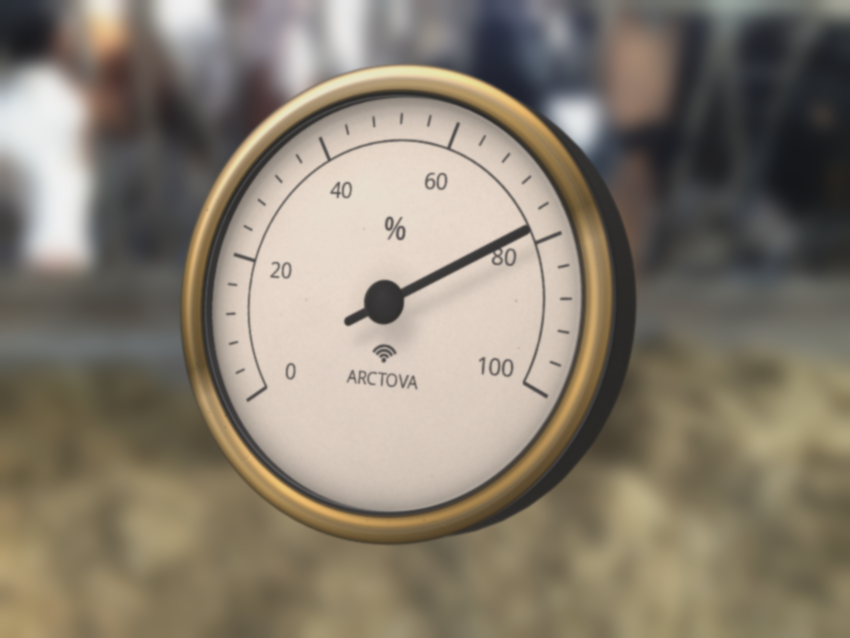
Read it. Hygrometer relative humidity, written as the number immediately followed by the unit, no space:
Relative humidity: 78%
